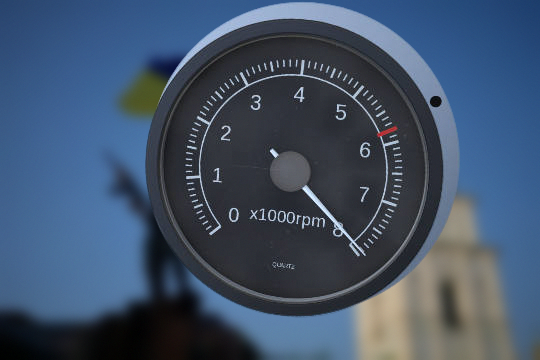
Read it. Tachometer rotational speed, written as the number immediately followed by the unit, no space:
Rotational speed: 7900rpm
